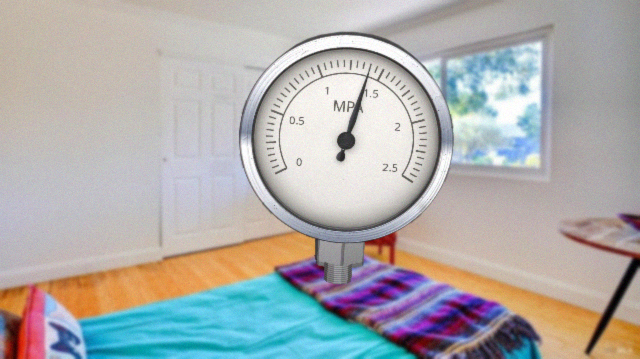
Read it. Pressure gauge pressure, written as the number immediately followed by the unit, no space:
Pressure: 1.4MPa
